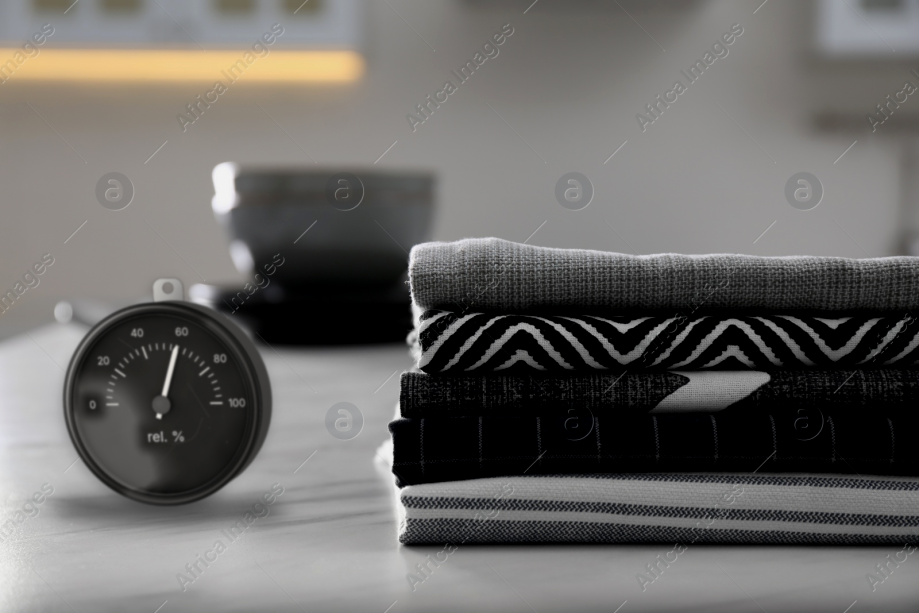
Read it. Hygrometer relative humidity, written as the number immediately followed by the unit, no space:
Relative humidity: 60%
